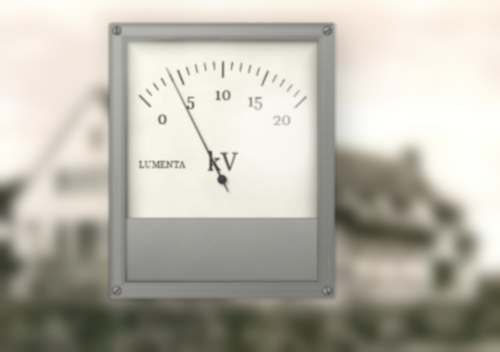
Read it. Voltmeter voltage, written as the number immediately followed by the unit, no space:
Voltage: 4kV
